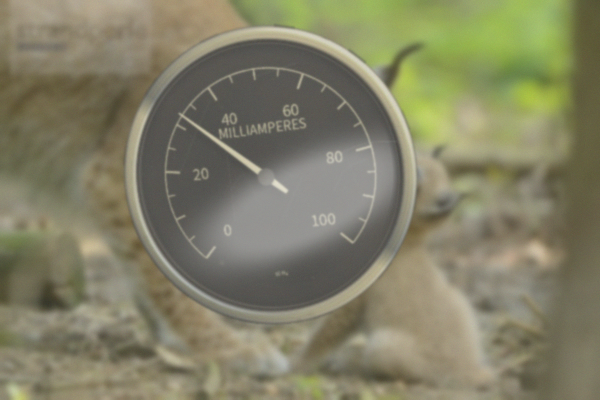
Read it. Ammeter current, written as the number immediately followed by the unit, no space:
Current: 32.5mA
